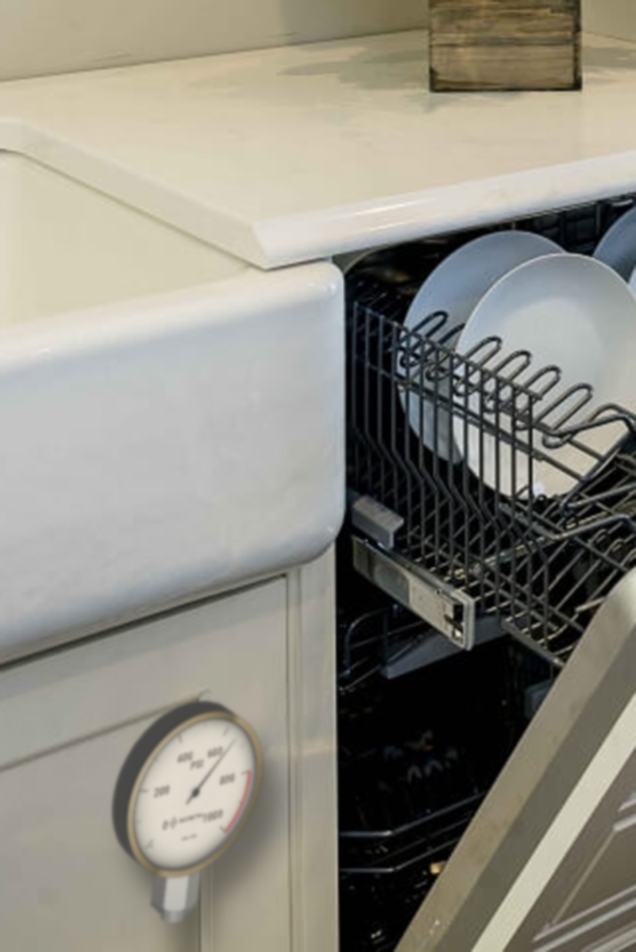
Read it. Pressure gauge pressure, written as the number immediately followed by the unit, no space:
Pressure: 650psi
